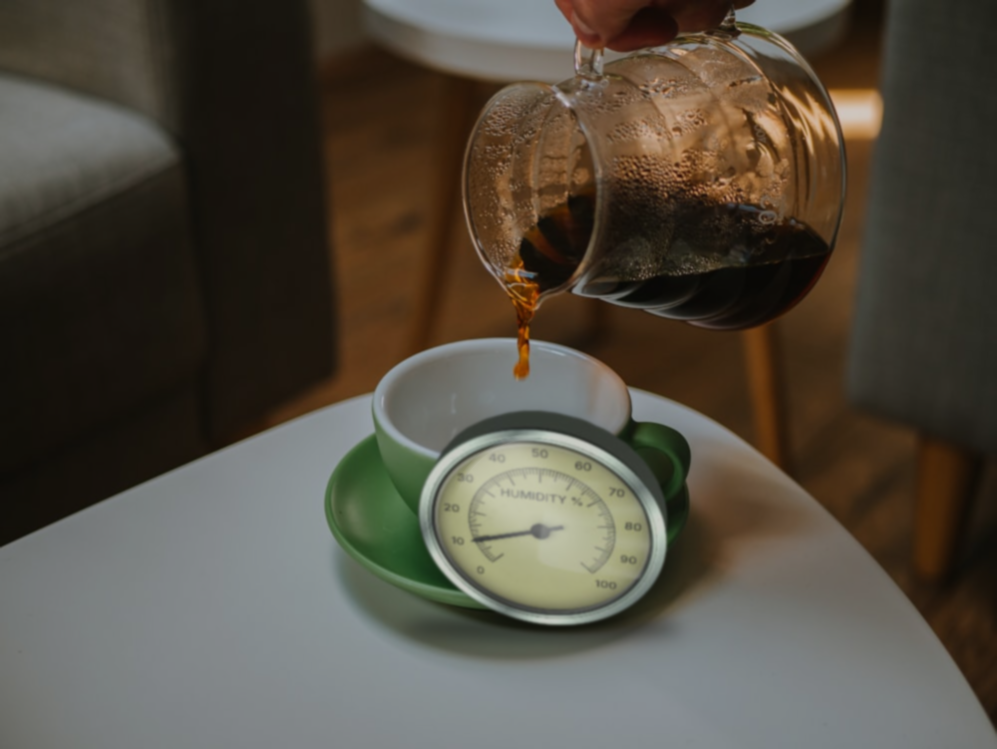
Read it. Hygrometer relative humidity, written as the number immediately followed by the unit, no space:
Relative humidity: 10%
